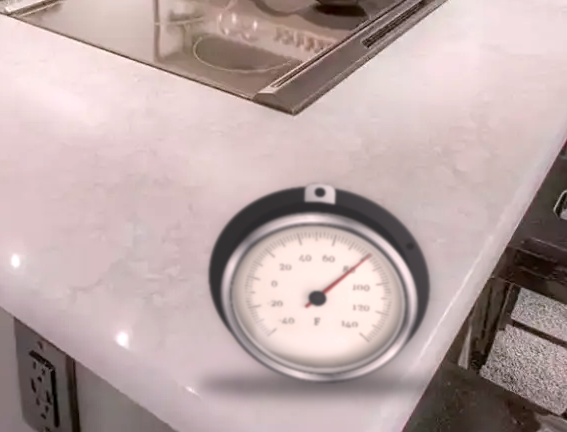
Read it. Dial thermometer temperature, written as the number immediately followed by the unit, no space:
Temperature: 80°F
